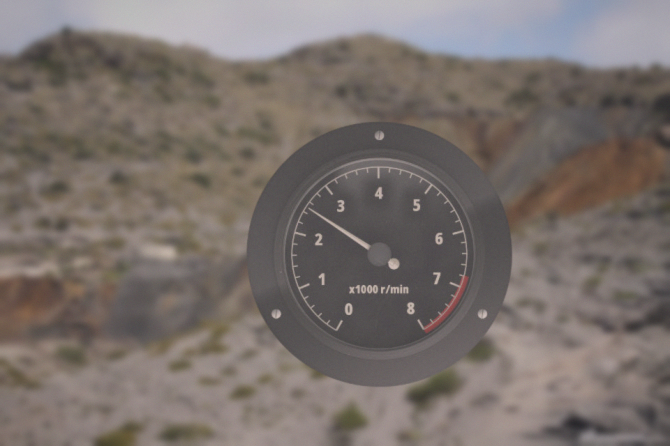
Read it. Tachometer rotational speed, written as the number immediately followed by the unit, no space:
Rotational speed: 2500rpm
